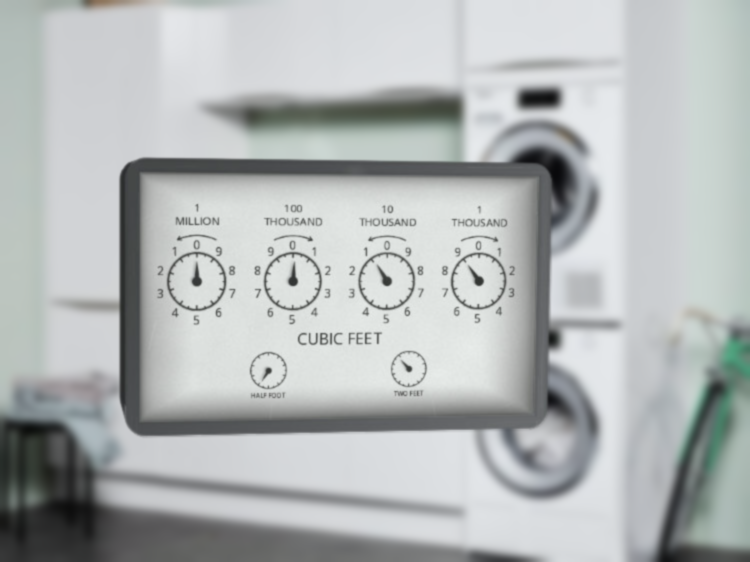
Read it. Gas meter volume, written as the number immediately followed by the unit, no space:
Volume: 900ft³
